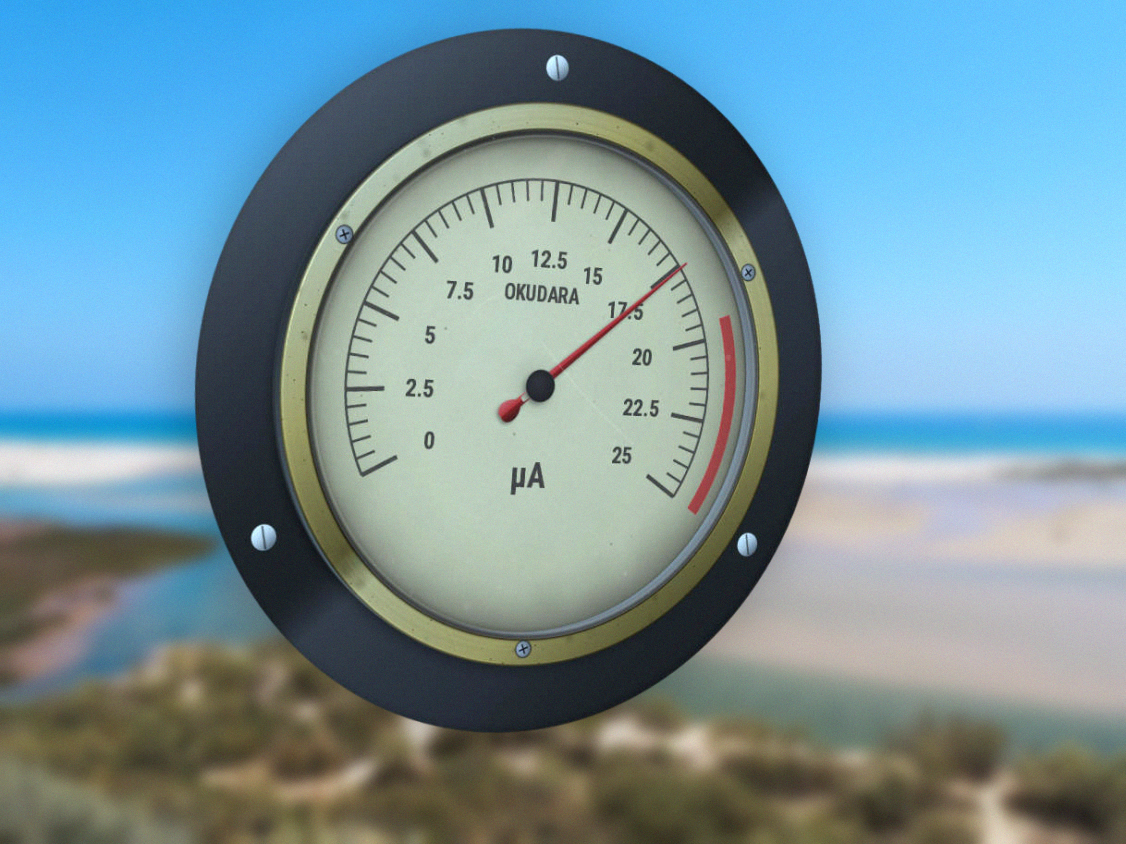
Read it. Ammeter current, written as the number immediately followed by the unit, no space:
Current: 17.5µA
